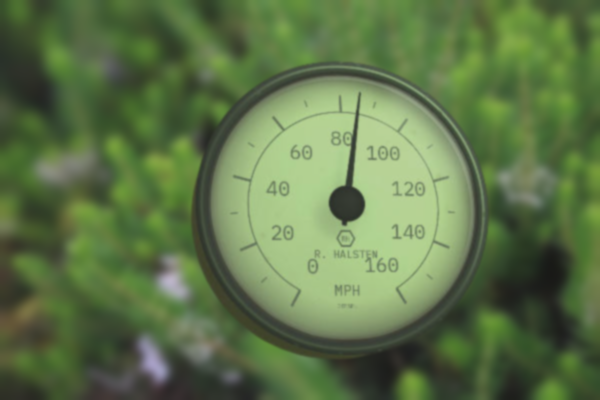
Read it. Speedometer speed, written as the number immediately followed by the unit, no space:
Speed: 85mph
